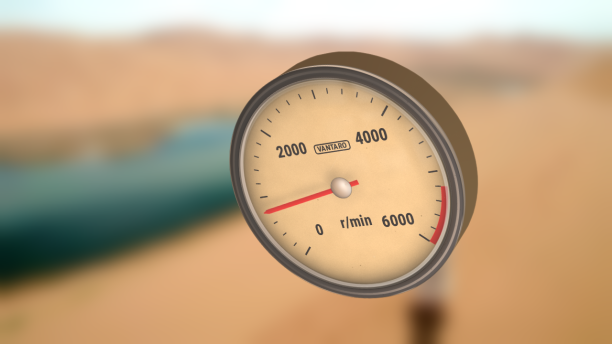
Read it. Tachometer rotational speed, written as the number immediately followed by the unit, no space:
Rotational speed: 800rpm
